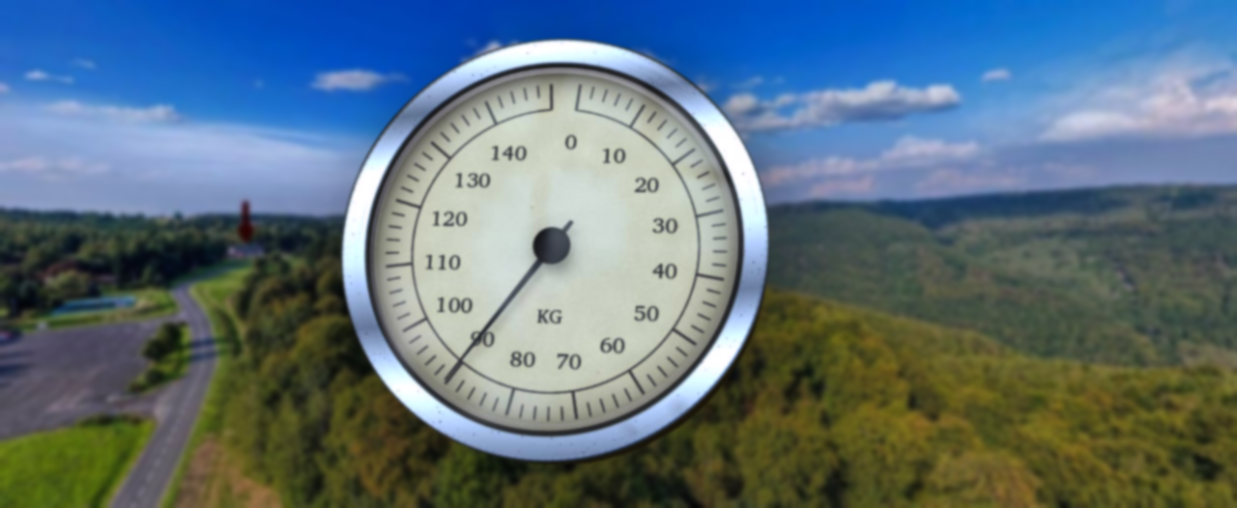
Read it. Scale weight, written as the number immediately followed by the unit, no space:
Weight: 90kg
